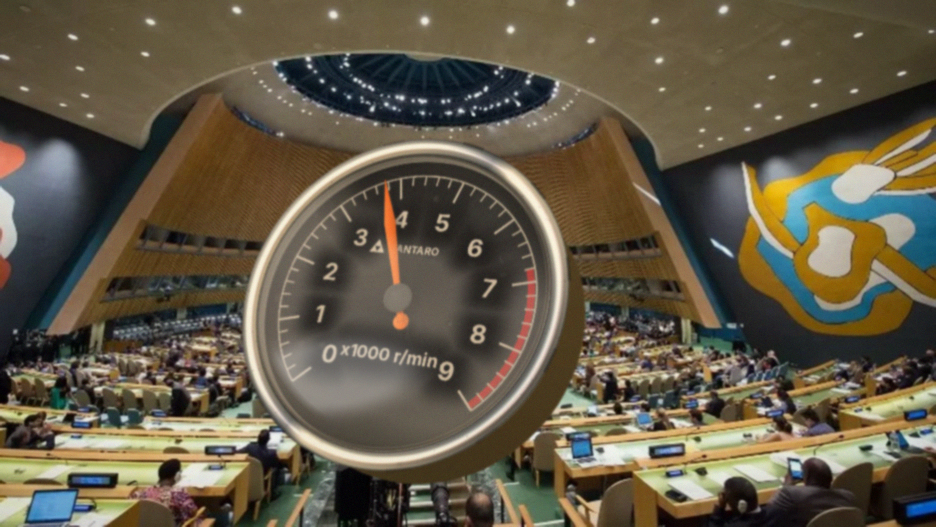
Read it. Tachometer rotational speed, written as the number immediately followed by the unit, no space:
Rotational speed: 3800rpm
